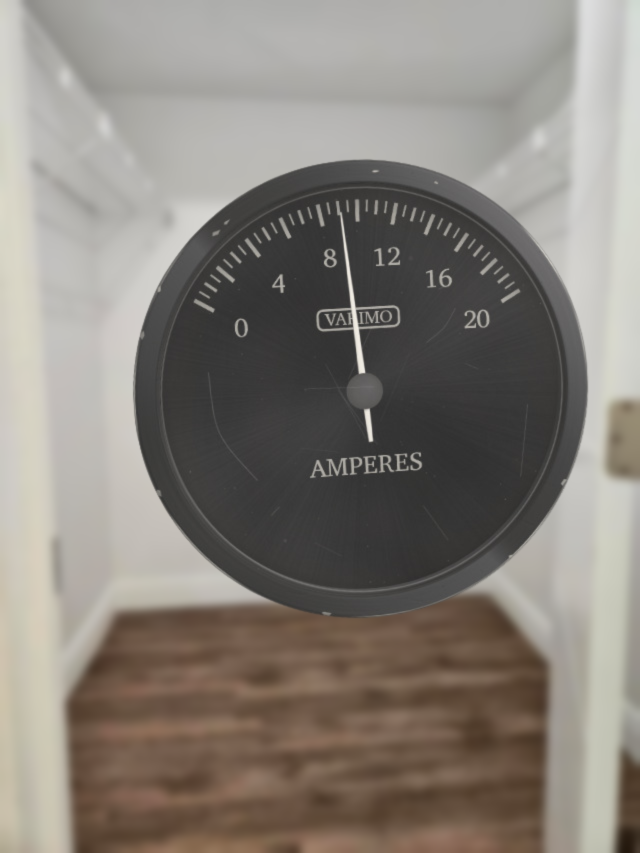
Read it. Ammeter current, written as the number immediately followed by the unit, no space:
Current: 9A
